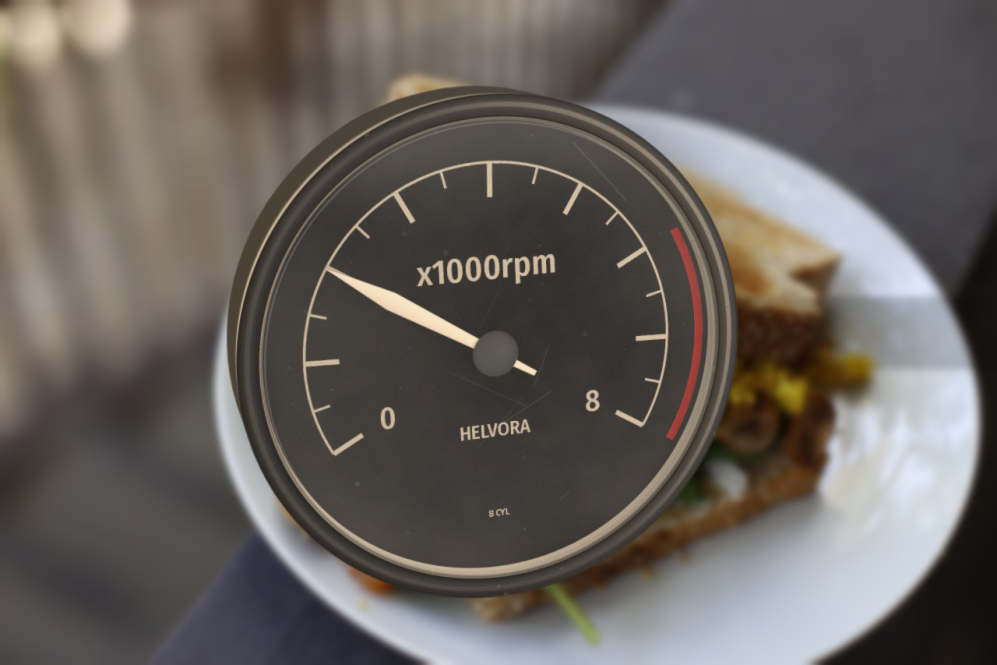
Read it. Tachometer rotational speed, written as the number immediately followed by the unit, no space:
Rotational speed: 2000rpm
